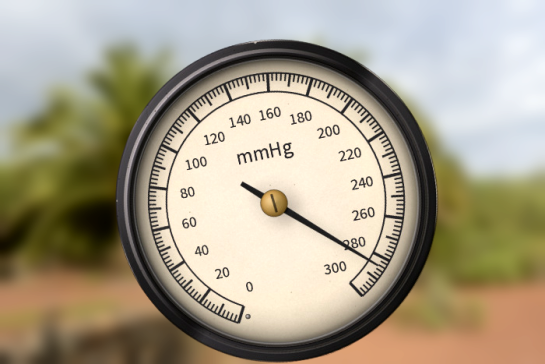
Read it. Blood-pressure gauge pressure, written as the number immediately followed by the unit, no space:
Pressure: 284mmHg
